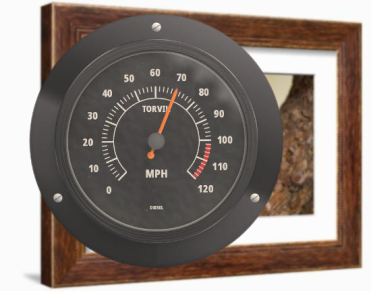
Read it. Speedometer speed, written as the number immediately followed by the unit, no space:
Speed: 70mph
